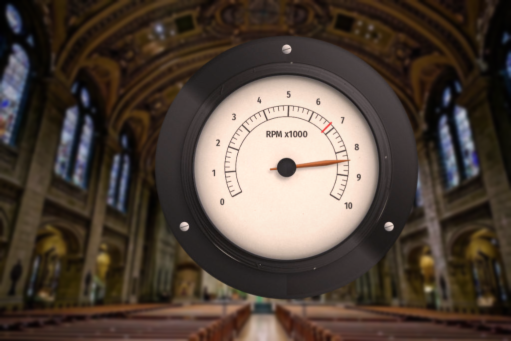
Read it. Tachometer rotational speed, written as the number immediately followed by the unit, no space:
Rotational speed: 8400rpm
